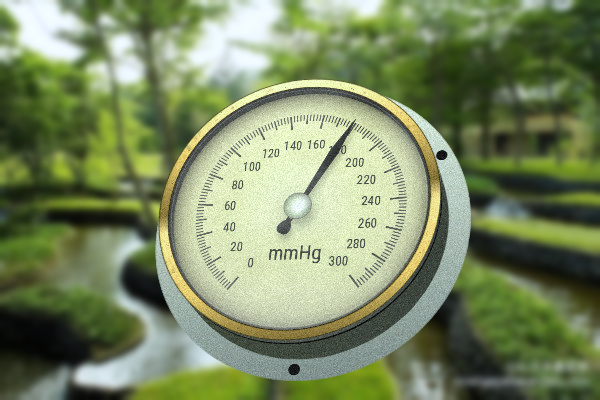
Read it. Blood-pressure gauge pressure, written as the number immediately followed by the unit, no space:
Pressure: 180mmHg
